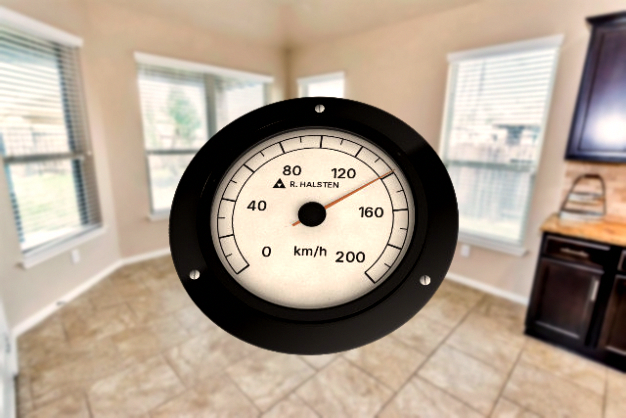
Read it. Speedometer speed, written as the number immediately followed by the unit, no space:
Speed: 140km/h
